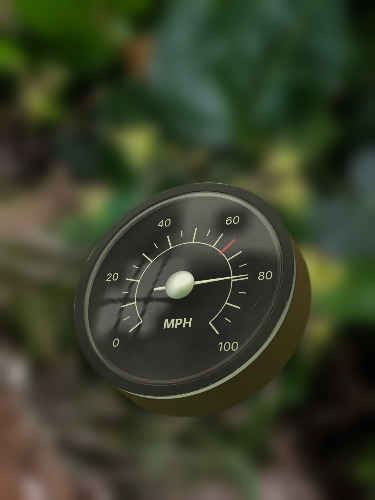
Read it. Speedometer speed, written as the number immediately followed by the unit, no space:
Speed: 80mph
